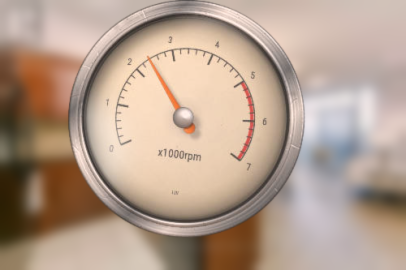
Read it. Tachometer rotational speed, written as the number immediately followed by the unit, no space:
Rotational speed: 2400rpm
